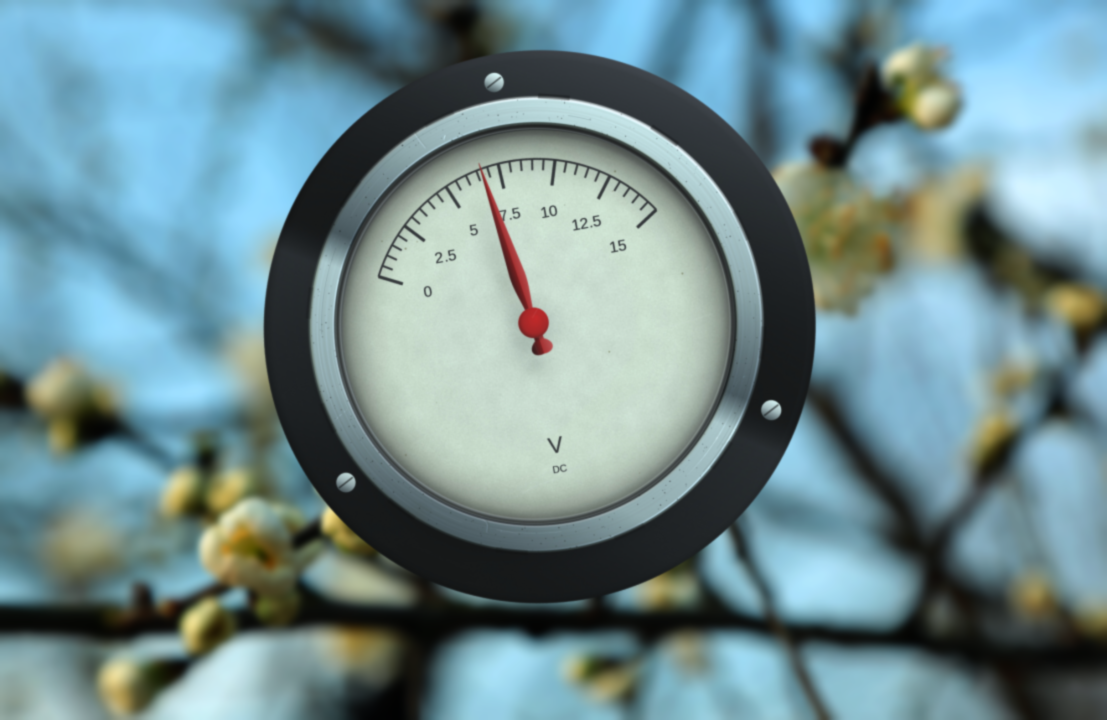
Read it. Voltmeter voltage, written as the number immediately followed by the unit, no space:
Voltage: 6.75V
